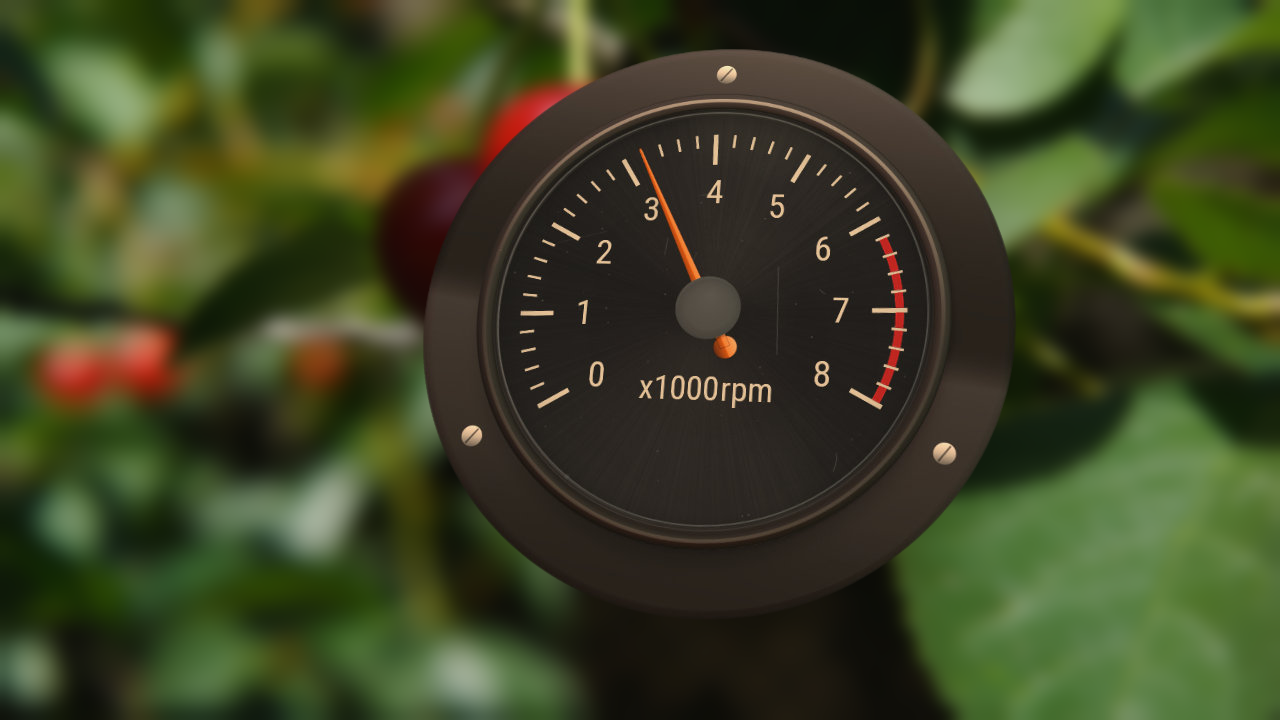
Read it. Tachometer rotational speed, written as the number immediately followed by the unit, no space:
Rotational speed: 3200rpm
